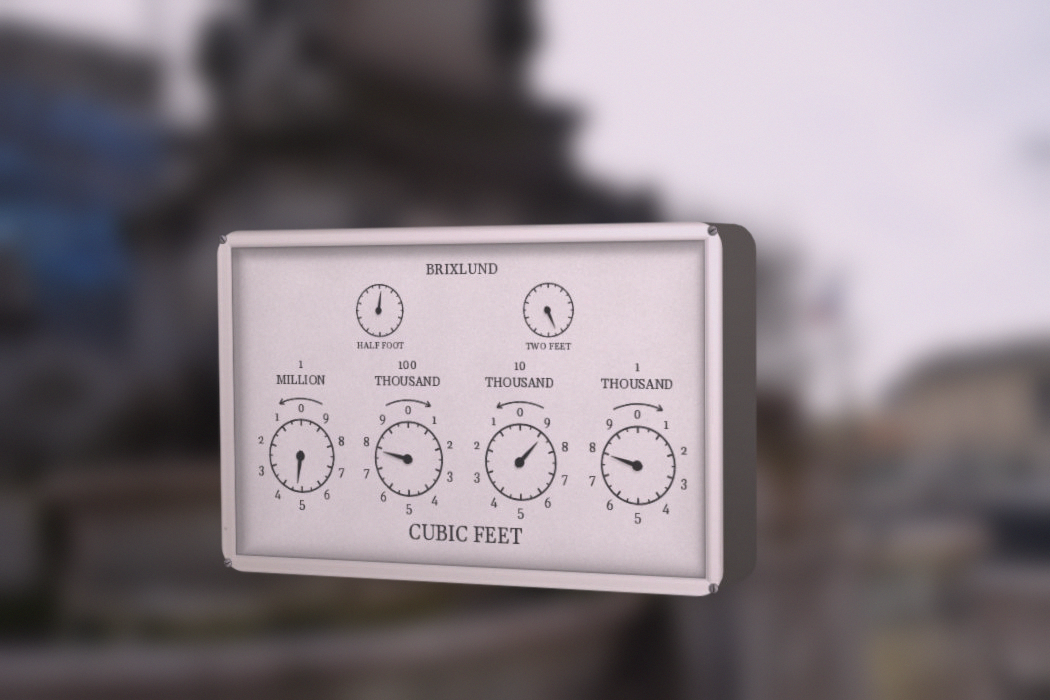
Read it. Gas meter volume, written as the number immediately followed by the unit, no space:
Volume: 478800ft³
